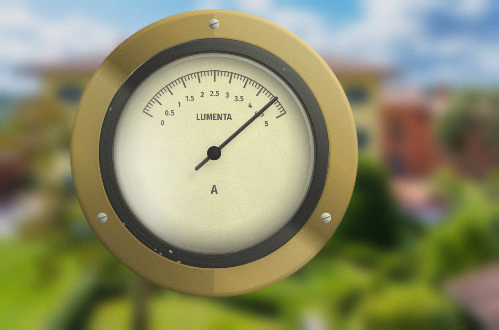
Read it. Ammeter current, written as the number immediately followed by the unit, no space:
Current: 4.5A
